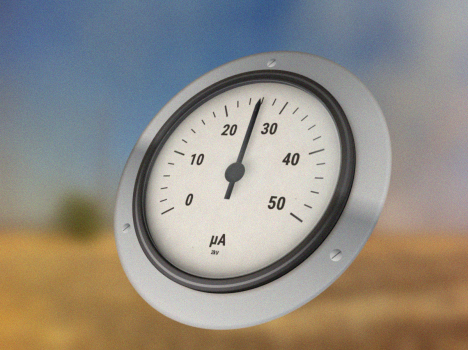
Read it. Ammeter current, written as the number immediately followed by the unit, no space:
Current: 26µA
